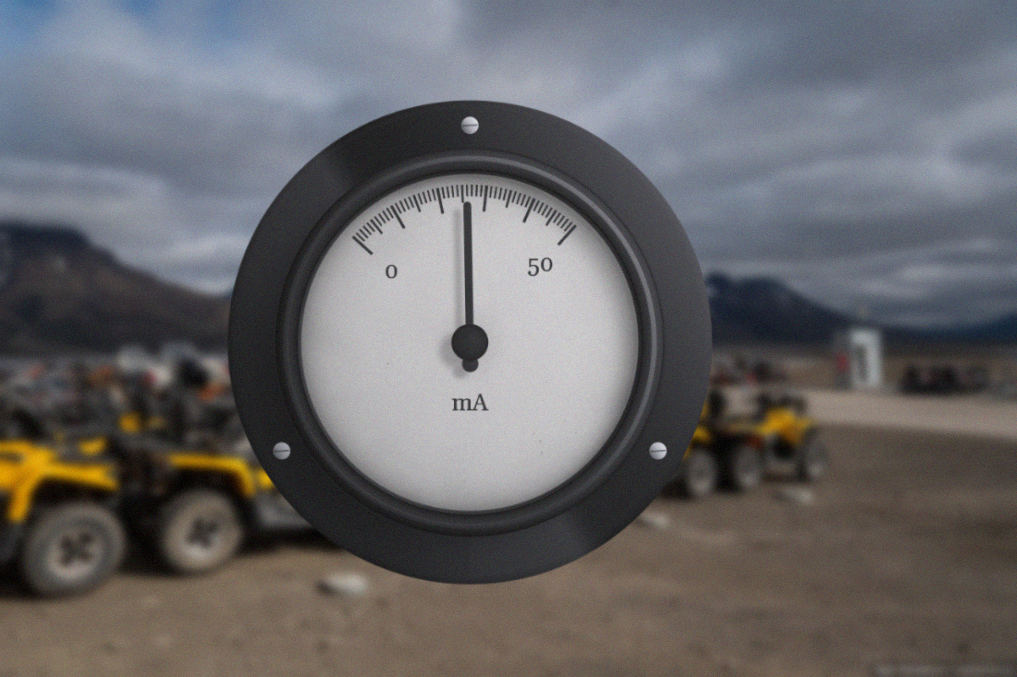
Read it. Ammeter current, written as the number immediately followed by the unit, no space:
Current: 26mA
